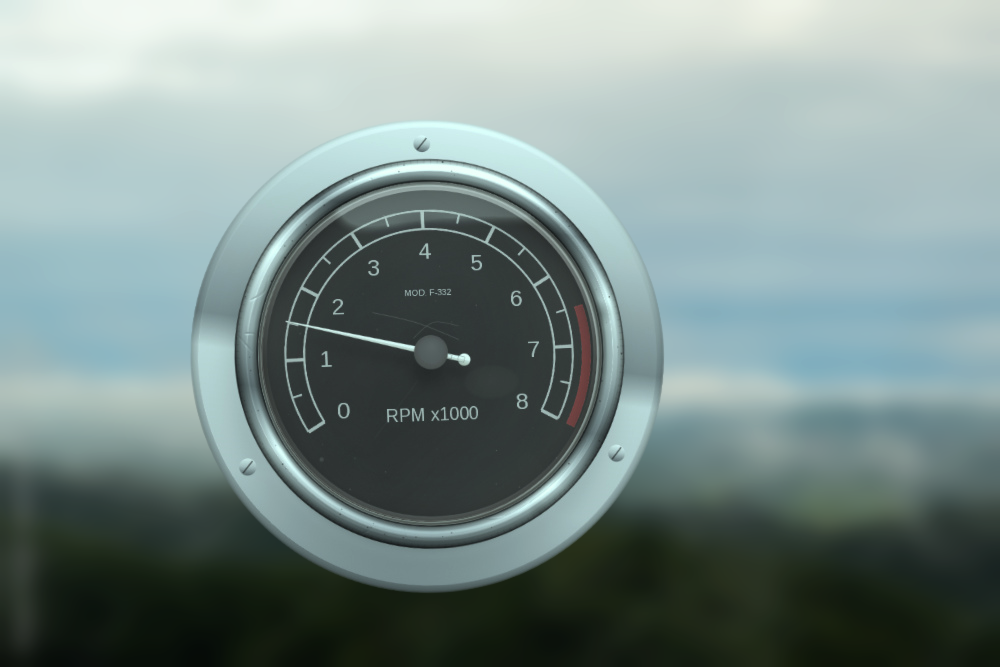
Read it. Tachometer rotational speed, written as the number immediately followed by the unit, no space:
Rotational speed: 1500rpm
